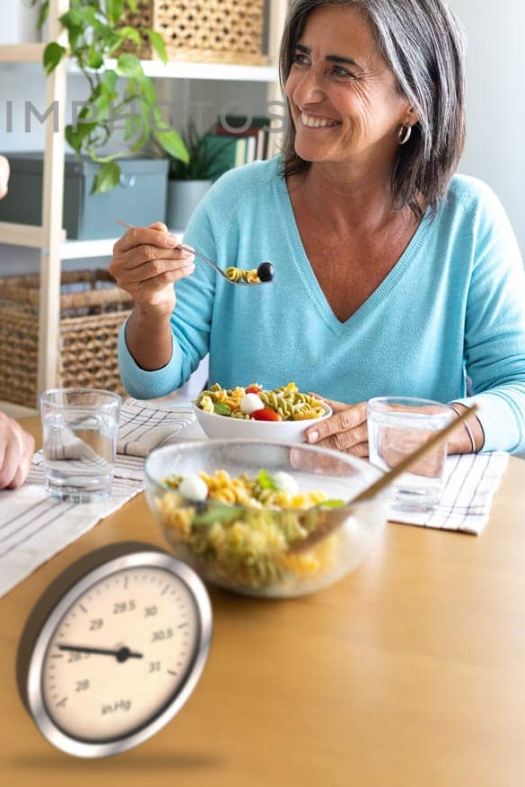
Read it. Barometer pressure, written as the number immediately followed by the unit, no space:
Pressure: 28.6inHg
